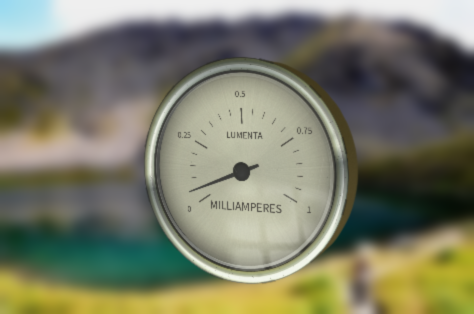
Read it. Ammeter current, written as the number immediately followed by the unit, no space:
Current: 0.05mA
